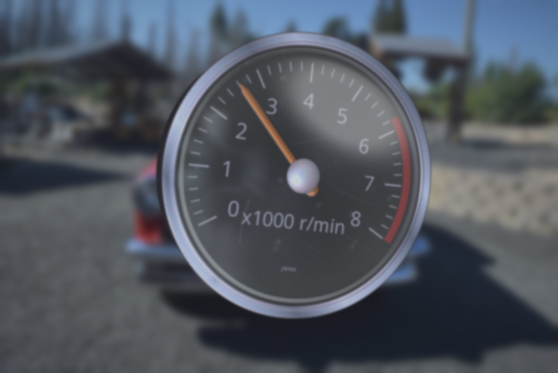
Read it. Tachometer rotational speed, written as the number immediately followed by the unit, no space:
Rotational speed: 2600rpm
